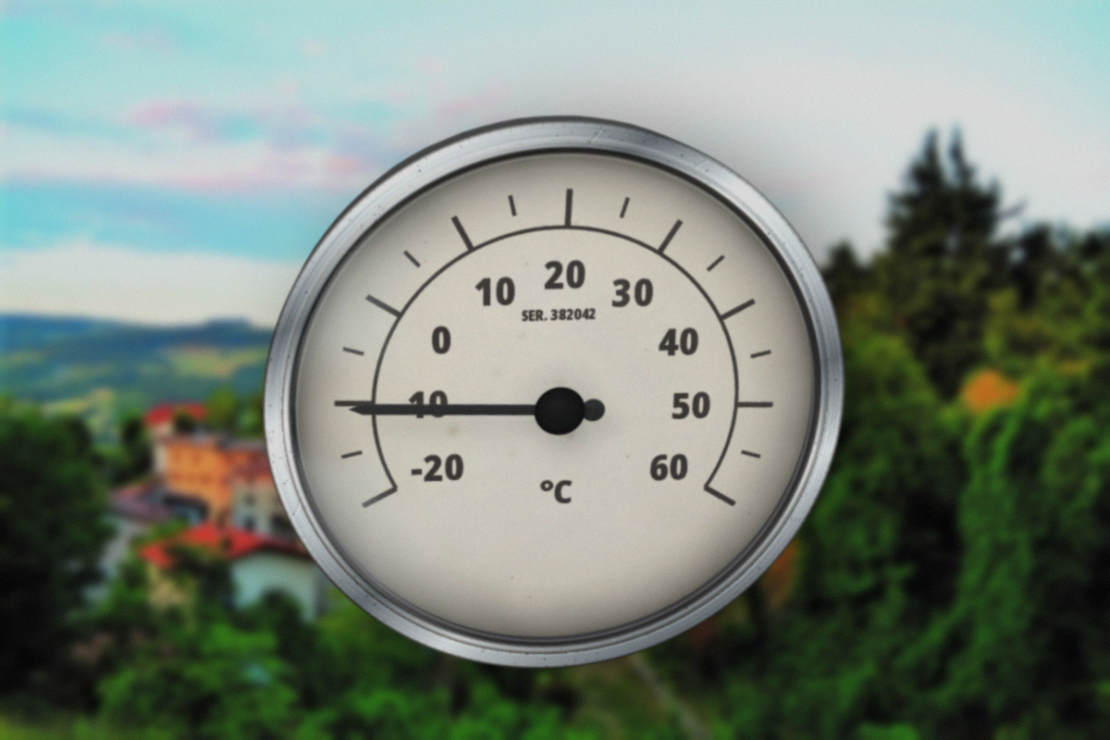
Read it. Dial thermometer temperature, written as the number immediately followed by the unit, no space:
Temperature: -10°C
